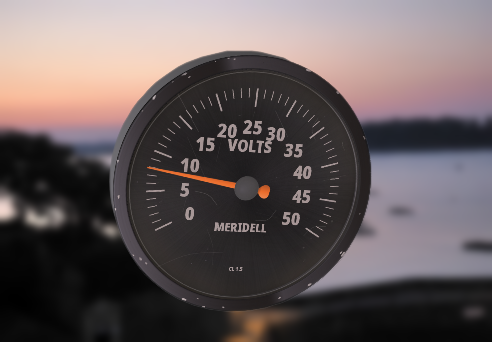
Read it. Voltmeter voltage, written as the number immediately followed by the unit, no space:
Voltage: 8V
